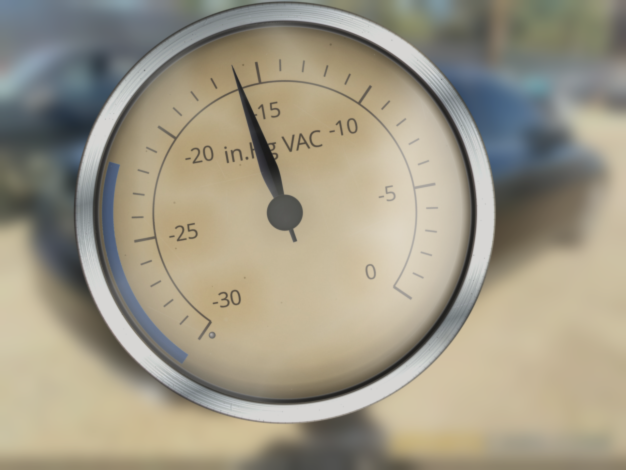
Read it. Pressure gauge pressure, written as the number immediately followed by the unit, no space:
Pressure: -16inHg
